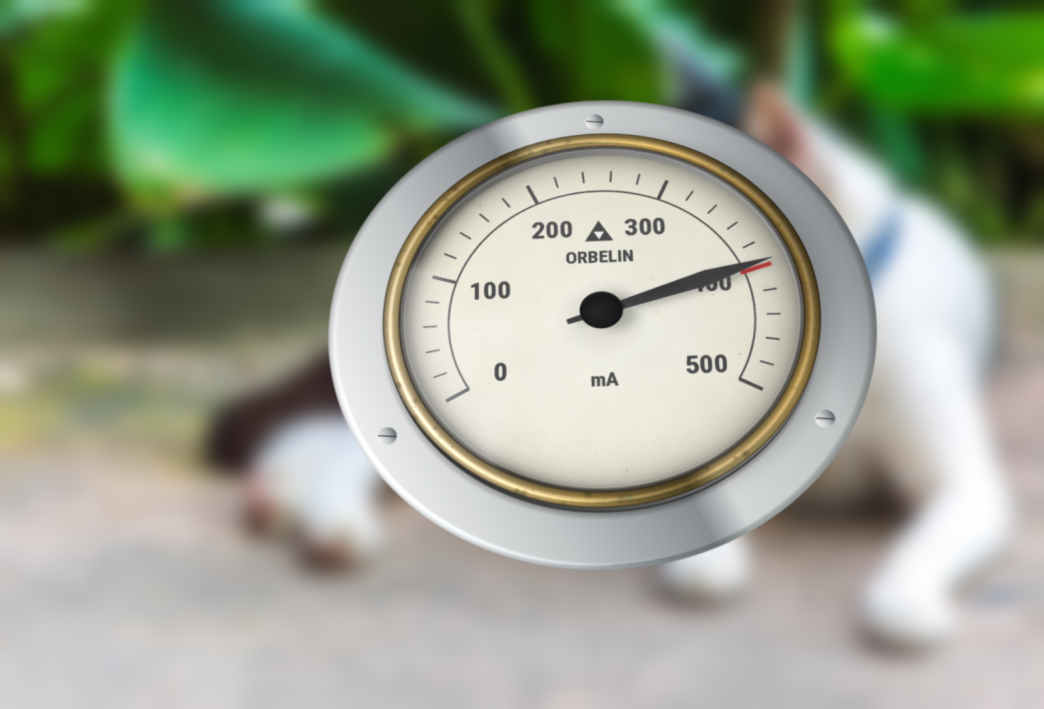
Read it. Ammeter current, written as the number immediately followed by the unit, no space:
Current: 400mA
